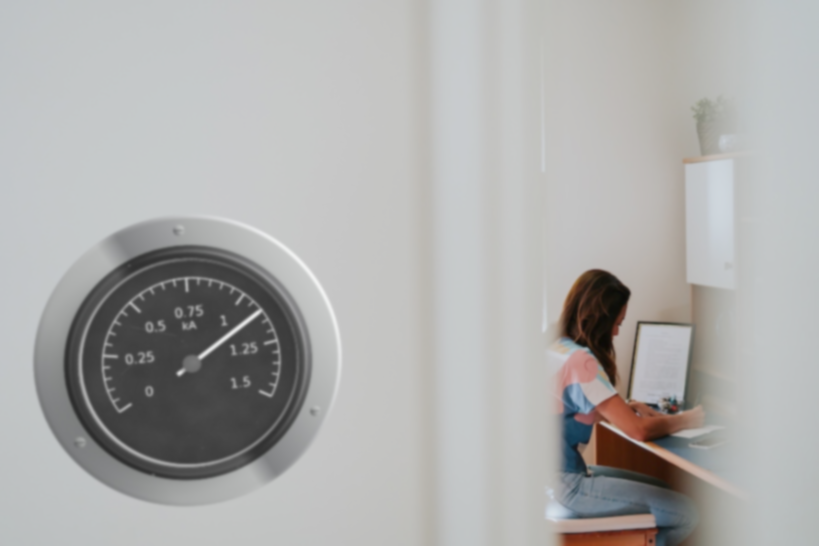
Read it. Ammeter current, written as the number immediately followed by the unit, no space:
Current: 1.1kA
